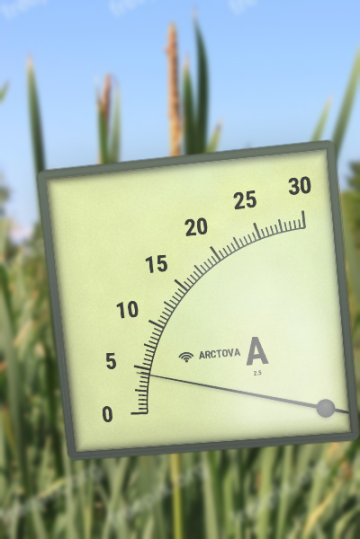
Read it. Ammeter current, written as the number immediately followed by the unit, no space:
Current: 4.5A
